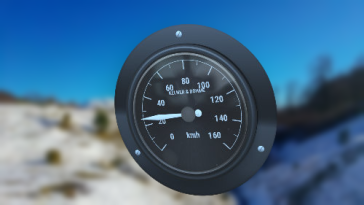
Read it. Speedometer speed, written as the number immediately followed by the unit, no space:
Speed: 25km/h
